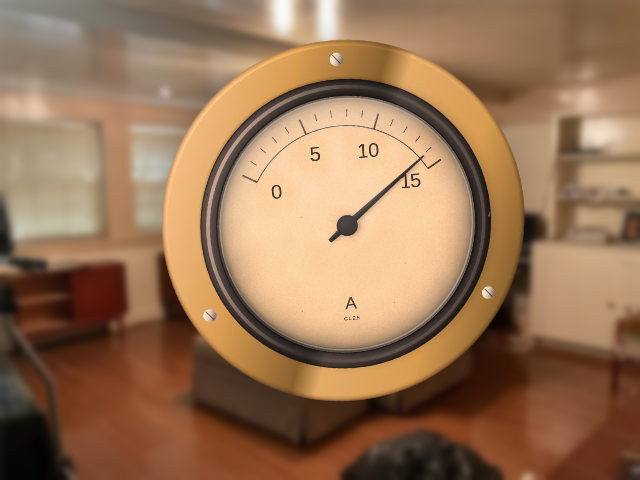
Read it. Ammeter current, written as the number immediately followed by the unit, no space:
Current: 14A
